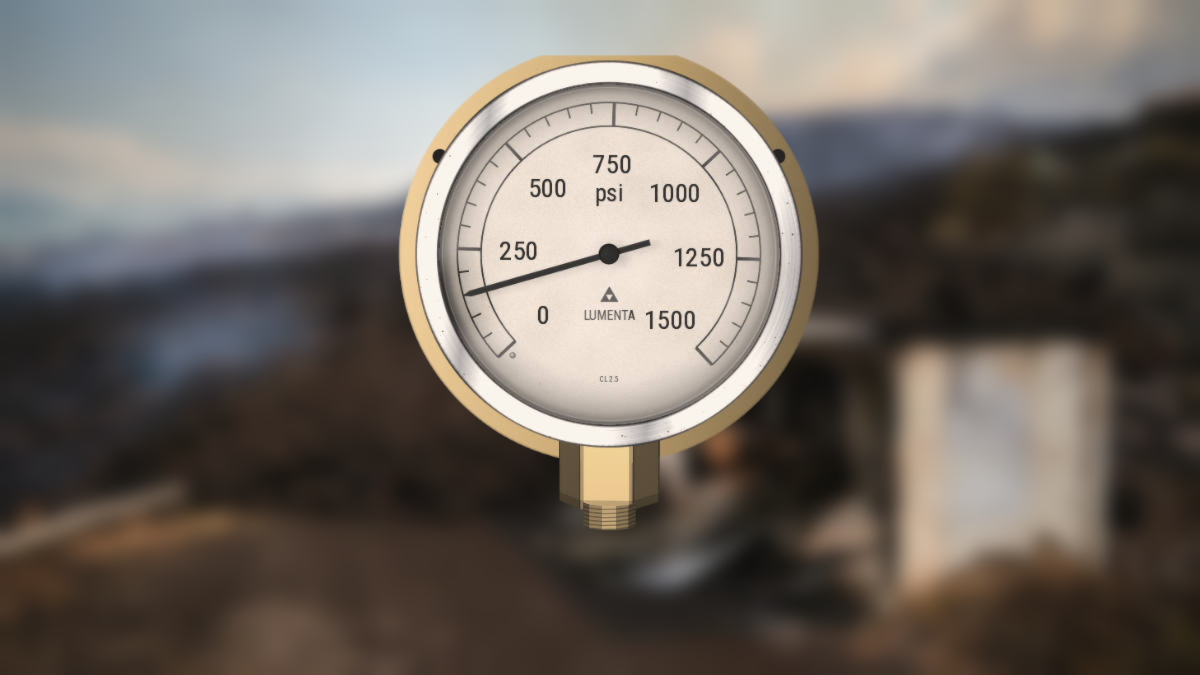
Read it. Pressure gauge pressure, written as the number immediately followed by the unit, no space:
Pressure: 150psi
